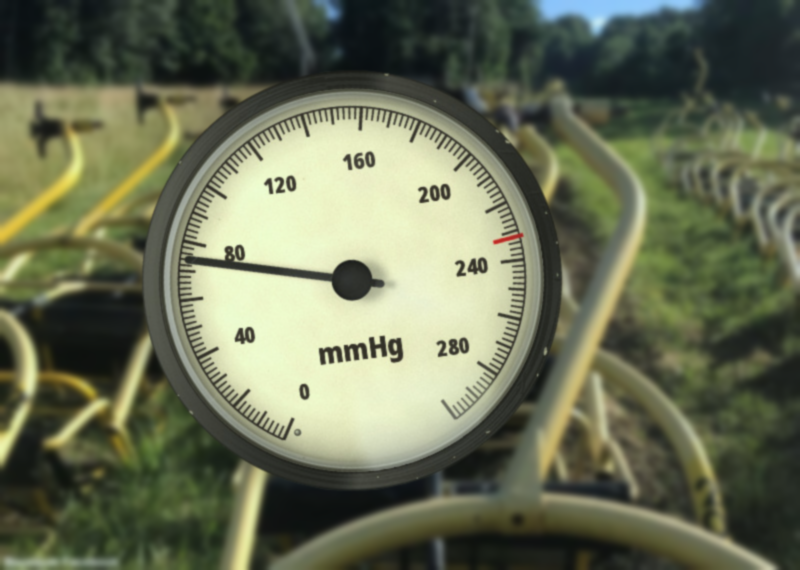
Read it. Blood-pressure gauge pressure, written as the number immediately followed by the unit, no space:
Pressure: 74mmHg
